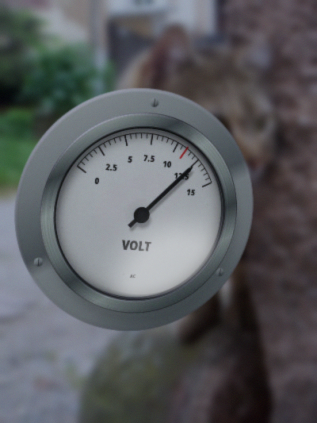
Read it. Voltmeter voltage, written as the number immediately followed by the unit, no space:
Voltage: 12.5V
